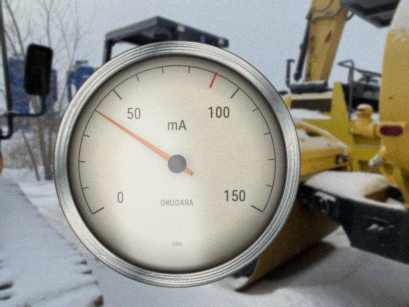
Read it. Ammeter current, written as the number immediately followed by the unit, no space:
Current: 40mA
